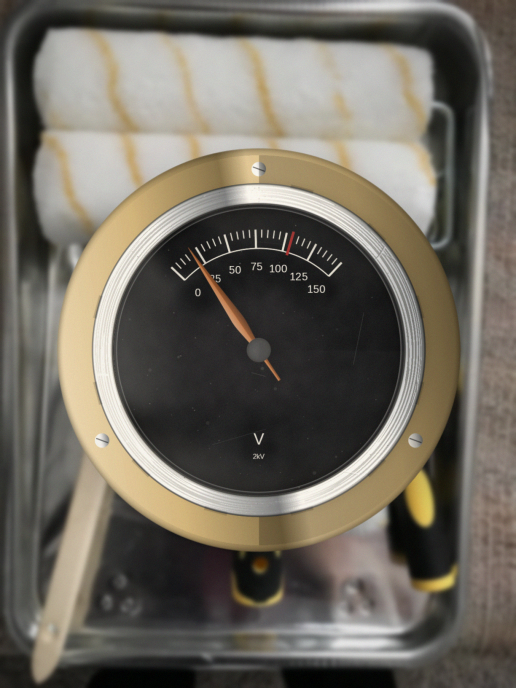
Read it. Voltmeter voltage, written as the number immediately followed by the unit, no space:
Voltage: 20V
